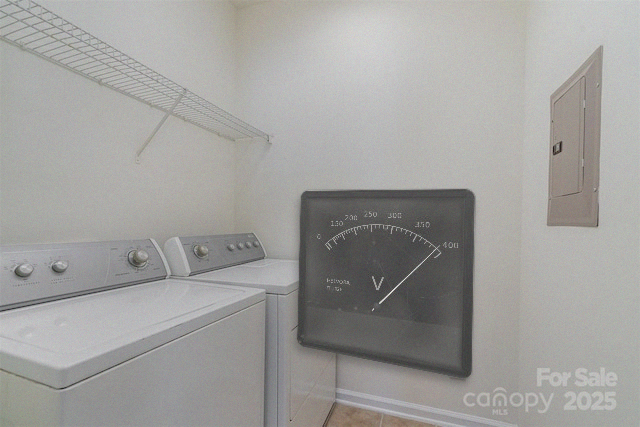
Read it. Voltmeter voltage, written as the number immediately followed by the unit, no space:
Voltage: 390V
